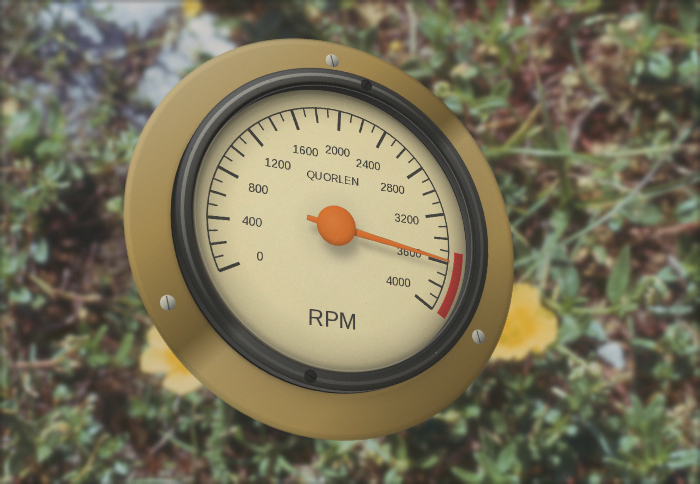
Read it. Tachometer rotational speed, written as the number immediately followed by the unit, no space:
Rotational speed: 3600rpm
